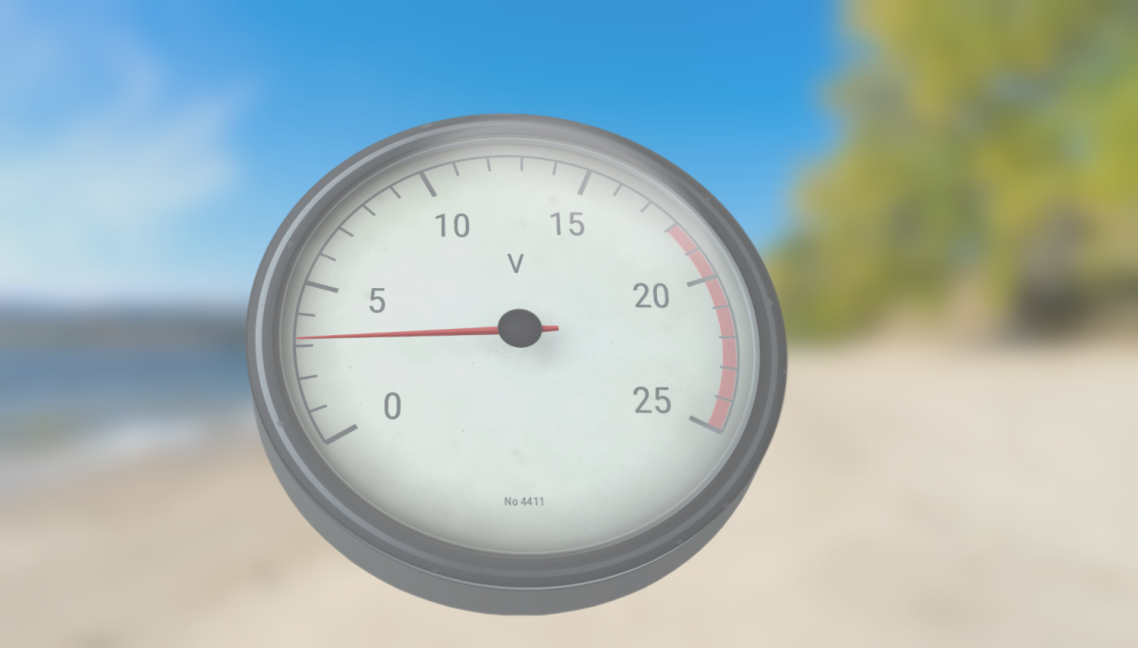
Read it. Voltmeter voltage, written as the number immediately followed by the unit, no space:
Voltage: 3V
